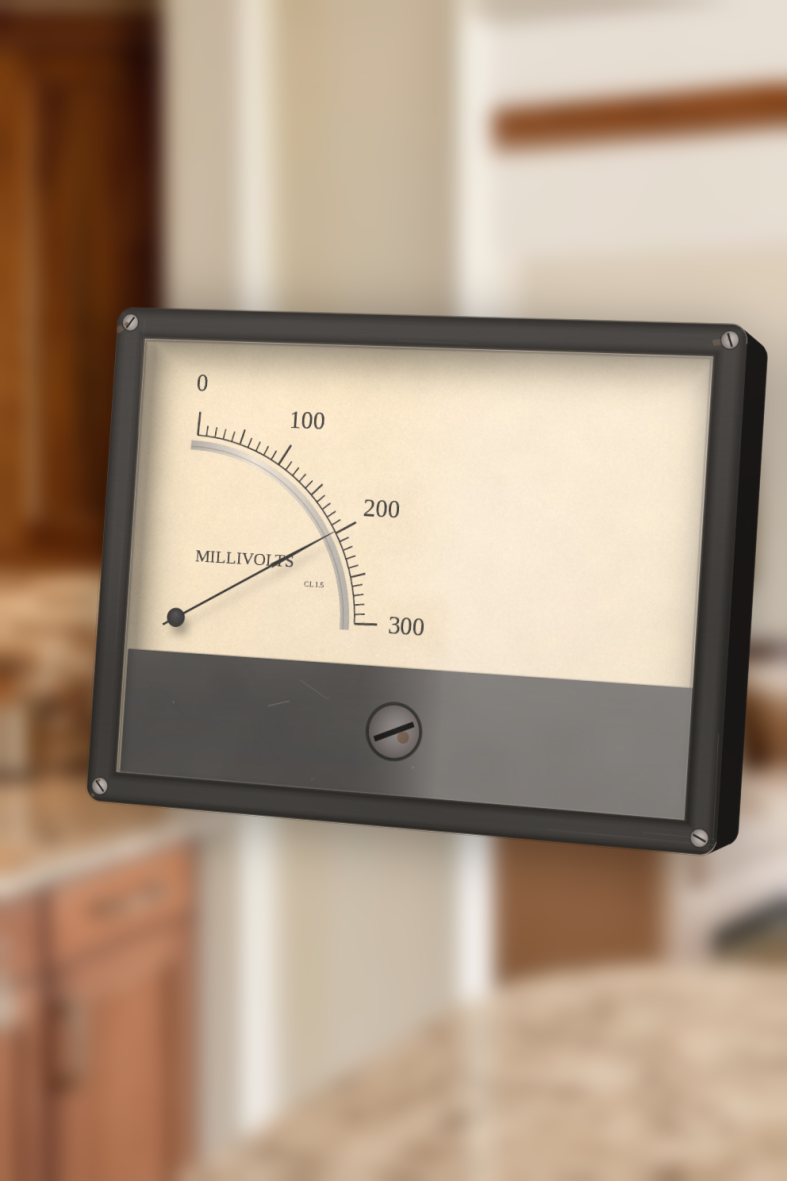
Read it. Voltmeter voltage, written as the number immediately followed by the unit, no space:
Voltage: 200mV
